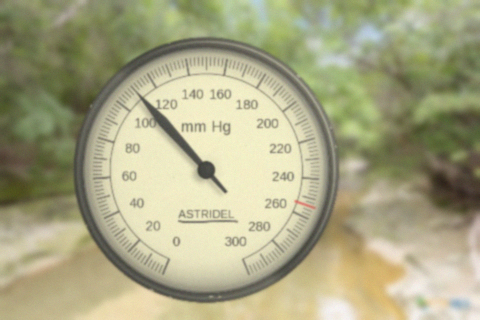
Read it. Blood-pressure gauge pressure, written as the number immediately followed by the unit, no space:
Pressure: 110mmHg
